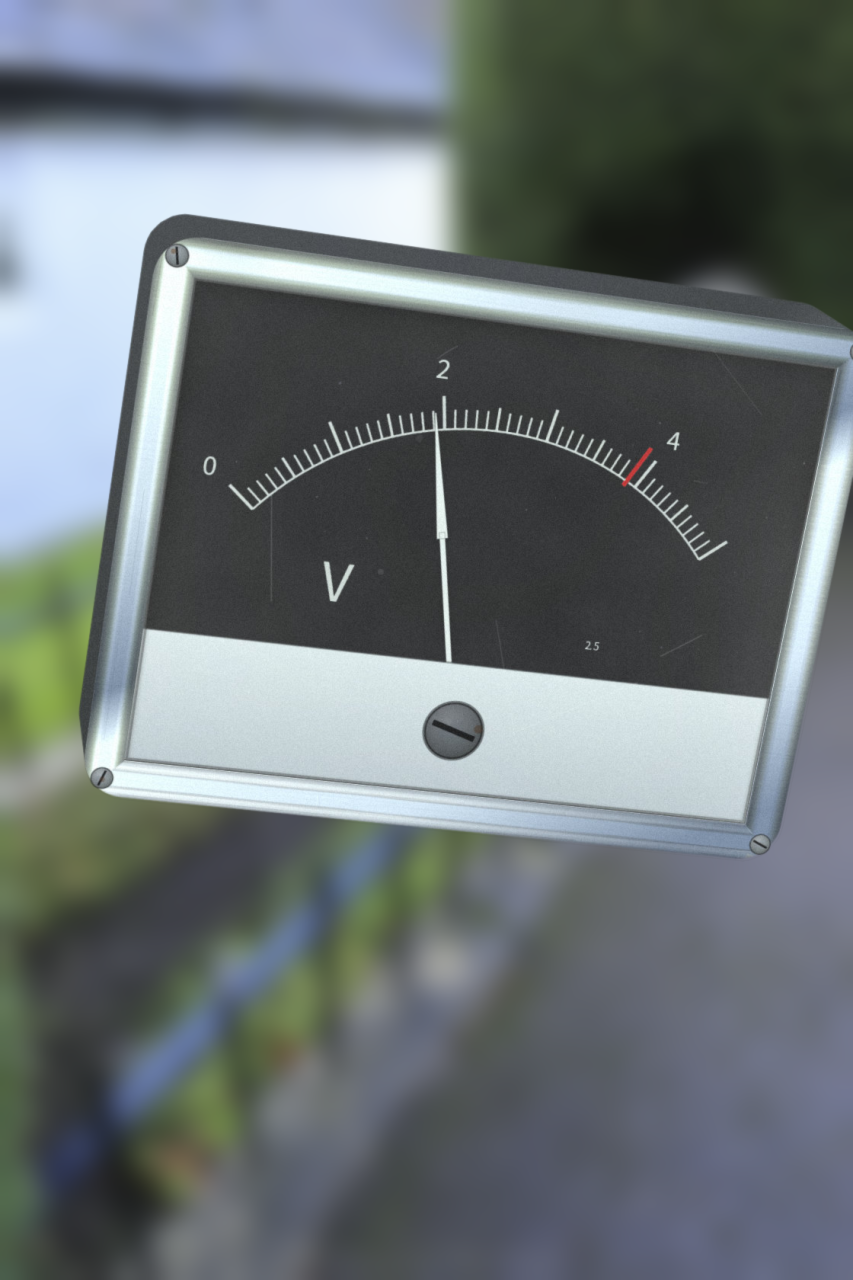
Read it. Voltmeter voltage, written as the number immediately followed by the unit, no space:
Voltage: 1.9V
